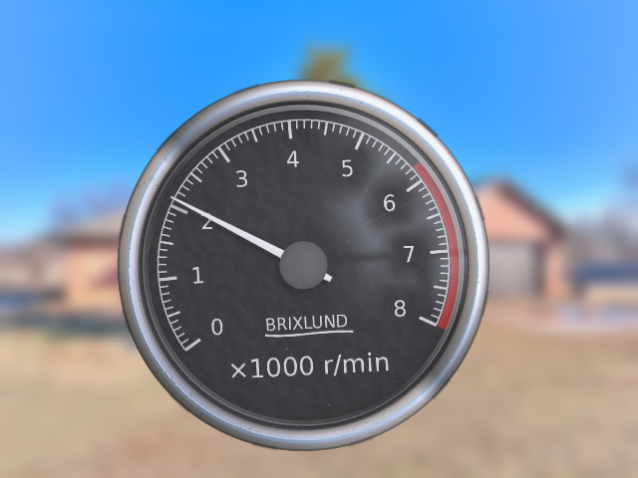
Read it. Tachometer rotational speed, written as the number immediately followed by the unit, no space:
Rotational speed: 2100rpm
